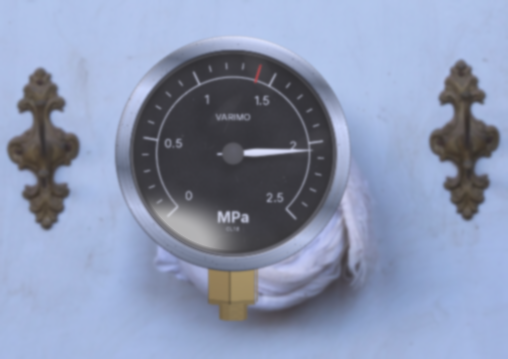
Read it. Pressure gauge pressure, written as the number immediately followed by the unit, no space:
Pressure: 2.05MPa
